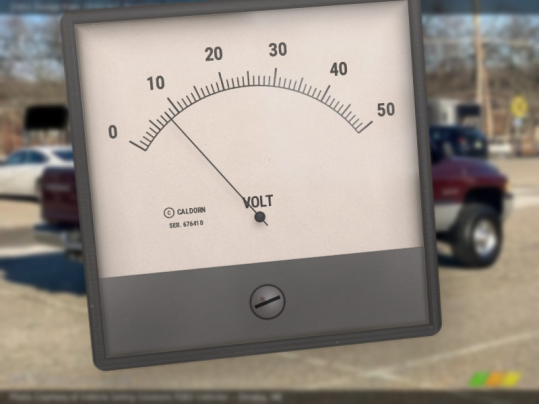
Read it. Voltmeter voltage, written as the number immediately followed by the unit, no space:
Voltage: 8V
